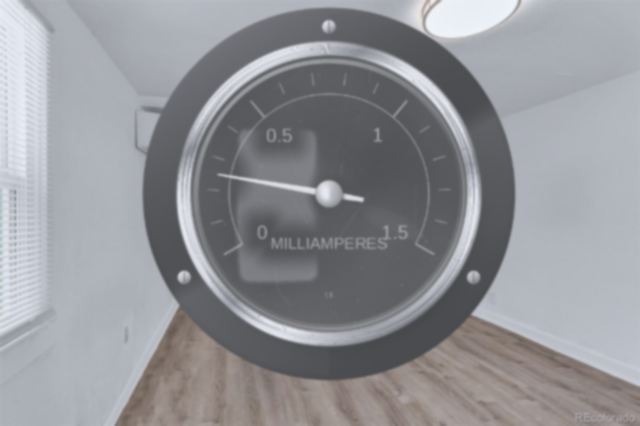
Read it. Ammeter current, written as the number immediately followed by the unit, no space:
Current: 0.25mA
